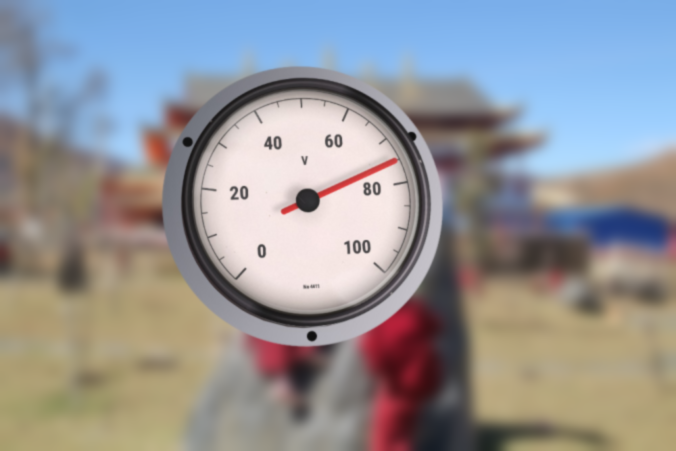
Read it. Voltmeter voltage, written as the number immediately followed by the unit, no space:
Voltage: 75V
